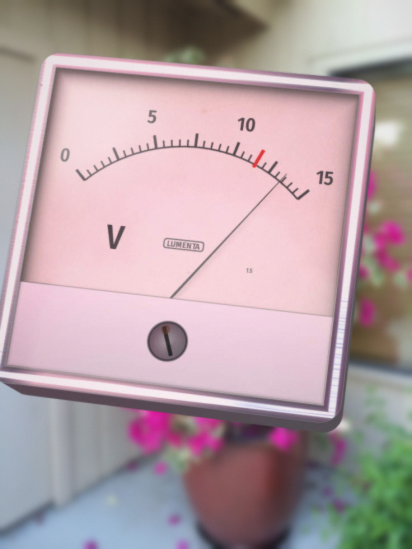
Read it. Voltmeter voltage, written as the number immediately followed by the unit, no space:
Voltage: 13.5V
